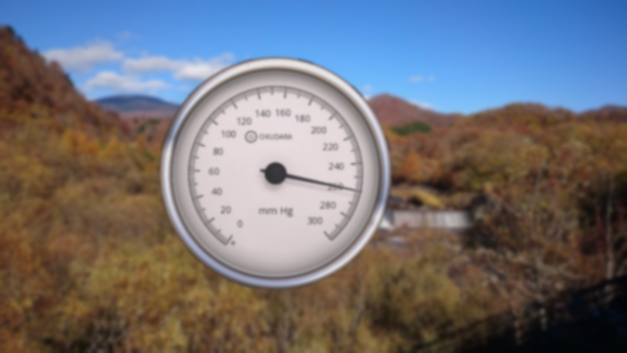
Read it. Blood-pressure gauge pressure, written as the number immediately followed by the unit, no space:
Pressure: 260mmHg
